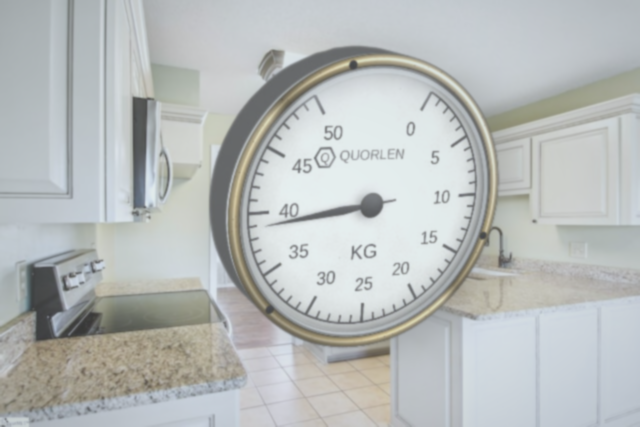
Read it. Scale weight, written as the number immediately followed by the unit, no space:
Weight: 39kg
